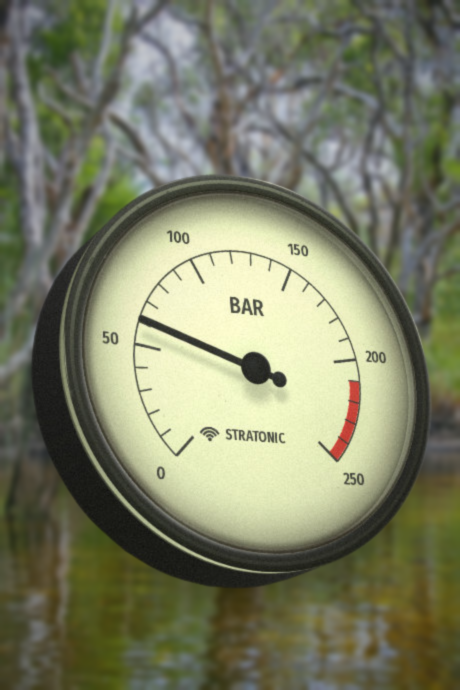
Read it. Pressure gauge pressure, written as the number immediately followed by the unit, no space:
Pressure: 60bar
